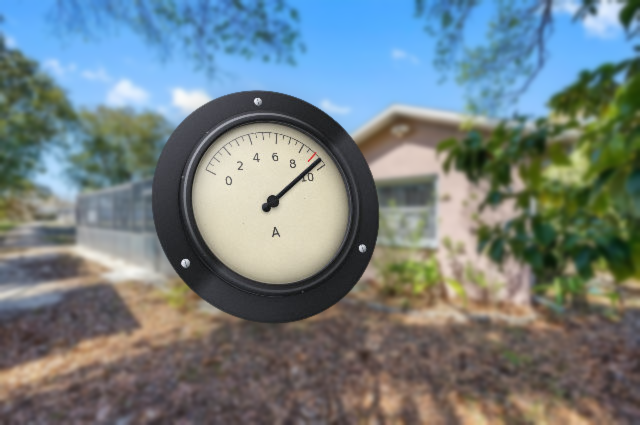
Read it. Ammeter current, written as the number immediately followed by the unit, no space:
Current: 9.5A
